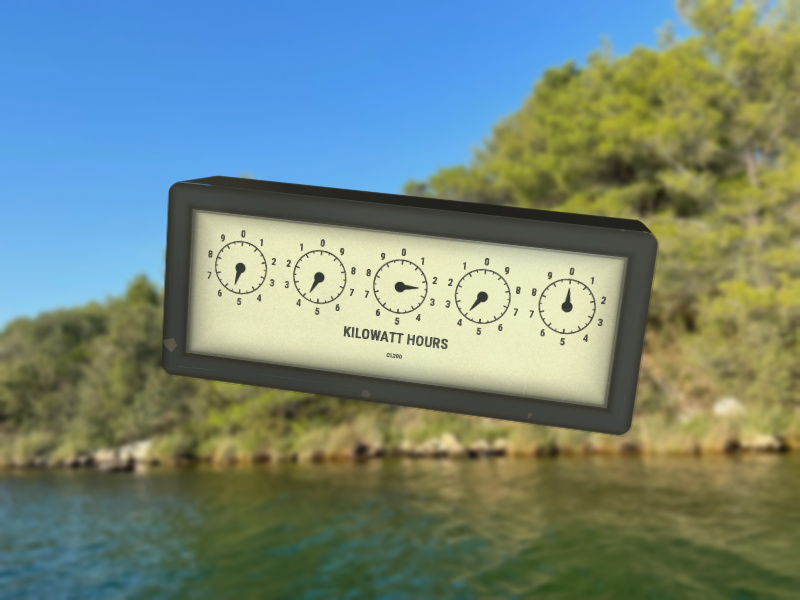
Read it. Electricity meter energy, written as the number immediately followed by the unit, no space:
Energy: 54240kWh
